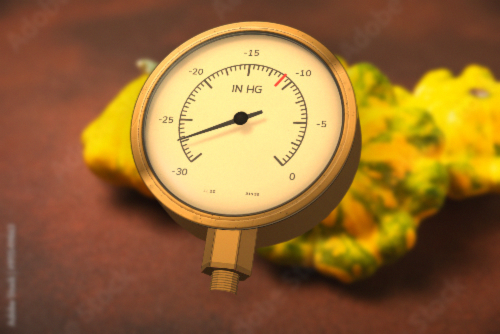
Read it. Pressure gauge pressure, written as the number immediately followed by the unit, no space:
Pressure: -27.5inHg
